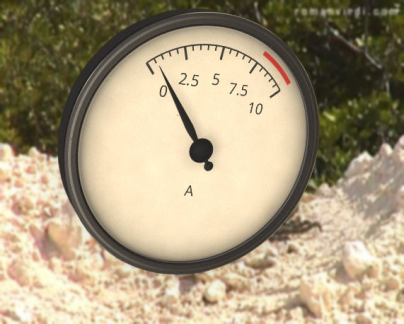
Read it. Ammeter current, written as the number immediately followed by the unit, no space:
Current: 0.5A
